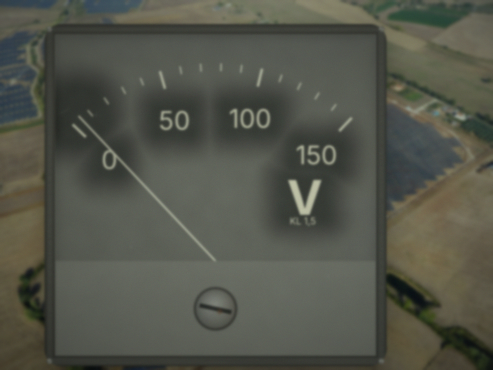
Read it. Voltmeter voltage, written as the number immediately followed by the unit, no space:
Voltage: 5V
